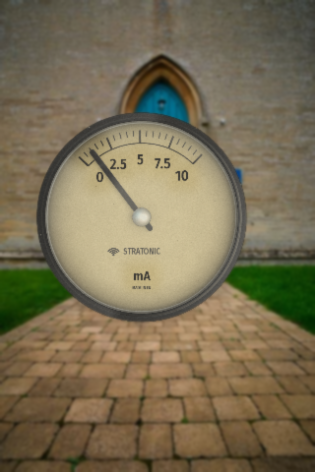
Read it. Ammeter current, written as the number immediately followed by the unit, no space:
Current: 1mA
